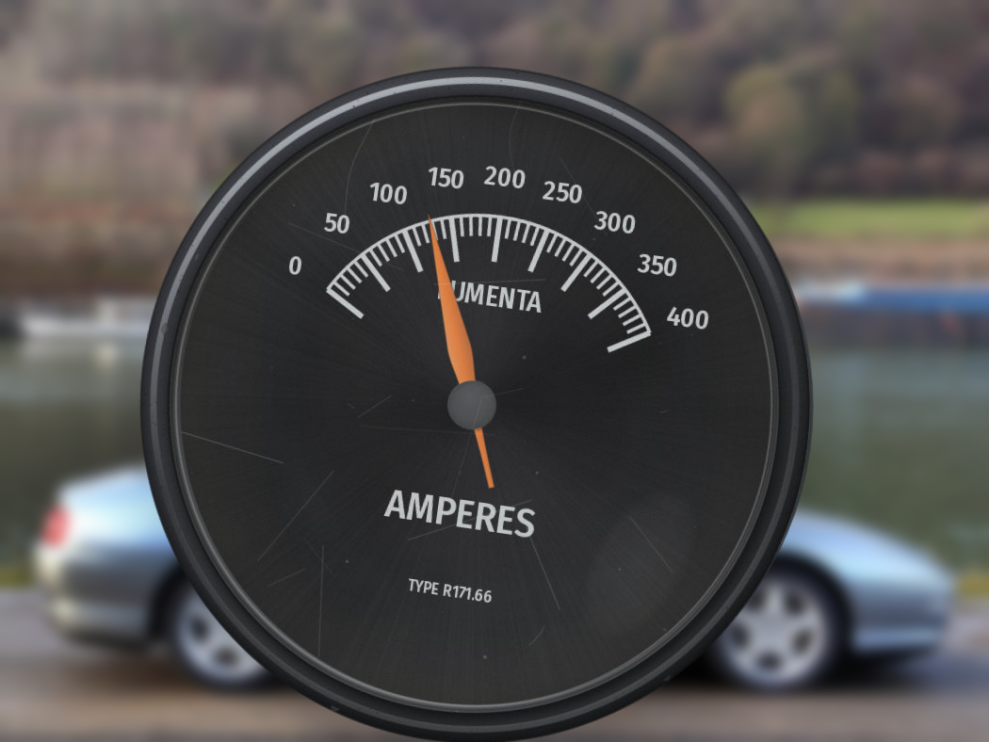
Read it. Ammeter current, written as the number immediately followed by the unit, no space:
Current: 130A
